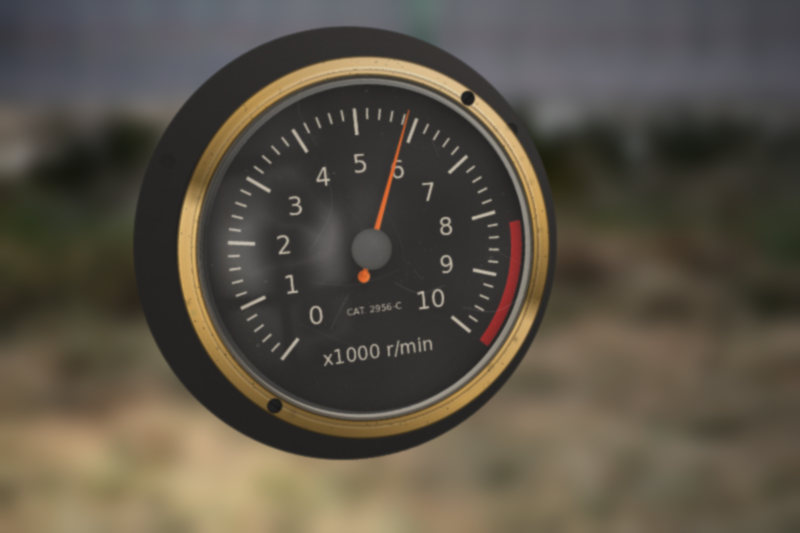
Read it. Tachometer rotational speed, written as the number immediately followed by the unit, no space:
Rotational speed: 5800rpm
